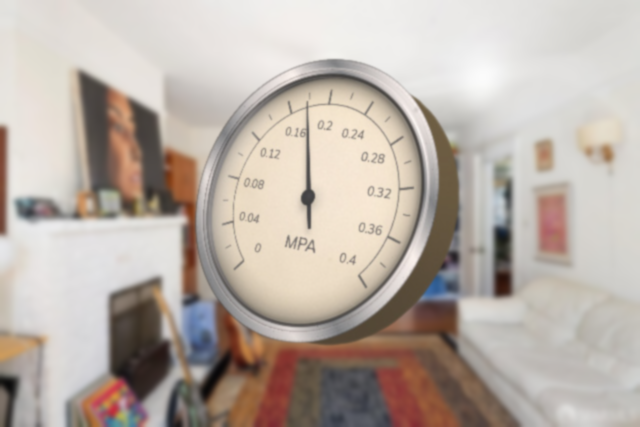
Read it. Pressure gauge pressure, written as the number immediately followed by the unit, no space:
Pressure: 0.18MPa
